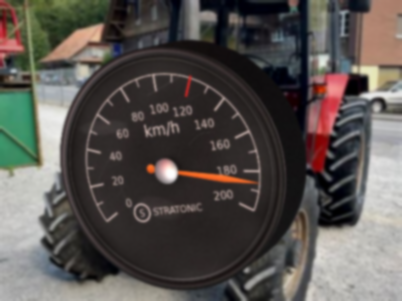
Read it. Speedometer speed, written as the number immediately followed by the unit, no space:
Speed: 185km/h
